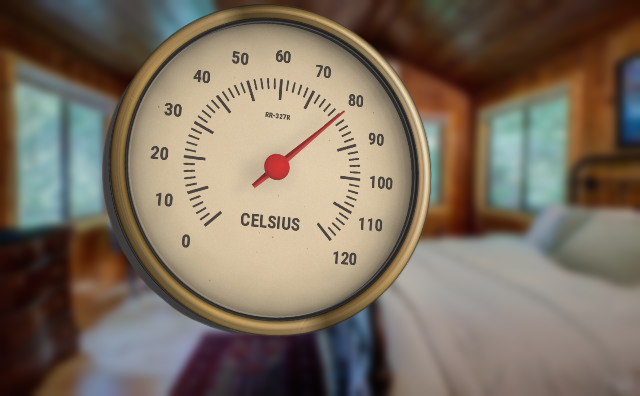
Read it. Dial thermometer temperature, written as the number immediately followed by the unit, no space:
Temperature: 80°C
